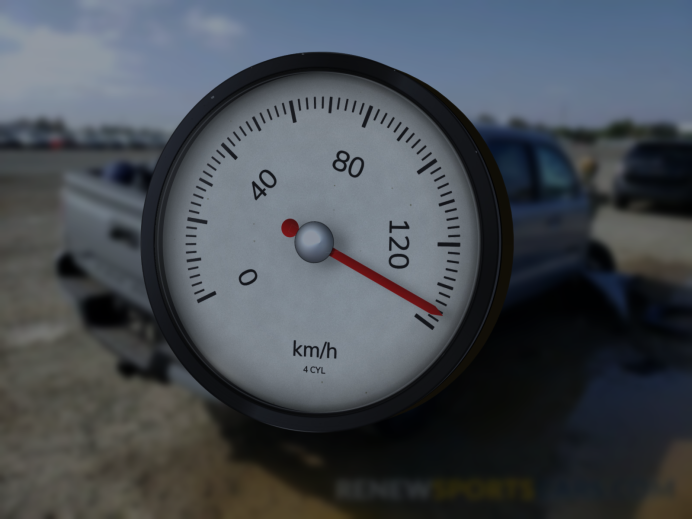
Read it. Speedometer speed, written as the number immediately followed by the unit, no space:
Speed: 136km/h
